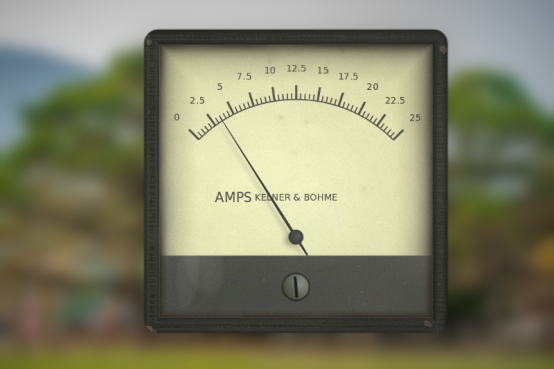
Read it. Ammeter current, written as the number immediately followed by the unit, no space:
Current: 3.5A
